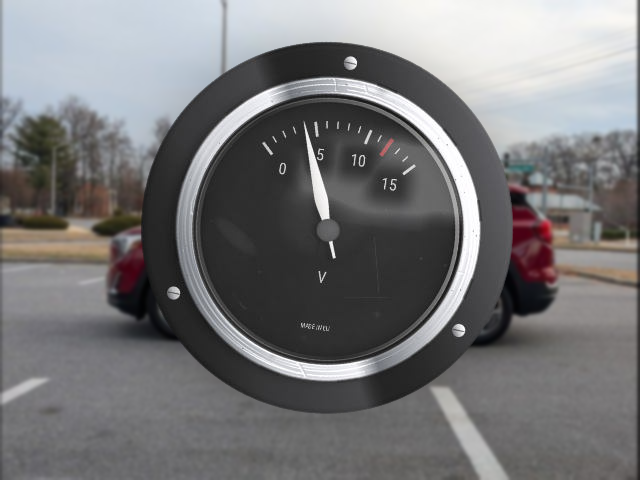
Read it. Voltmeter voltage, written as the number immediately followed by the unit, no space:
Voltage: 4V
